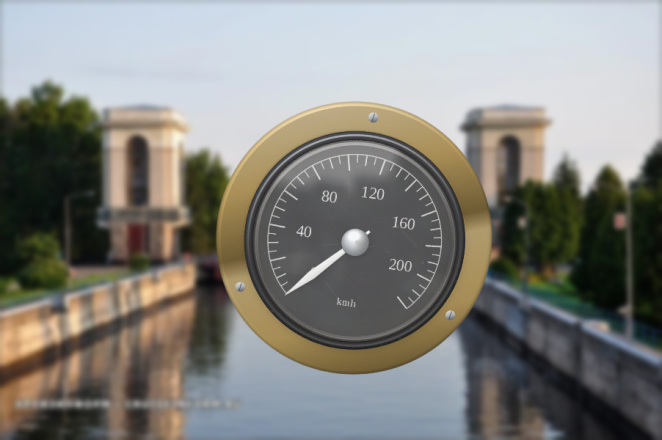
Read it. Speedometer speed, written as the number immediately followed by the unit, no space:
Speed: 0km/h
